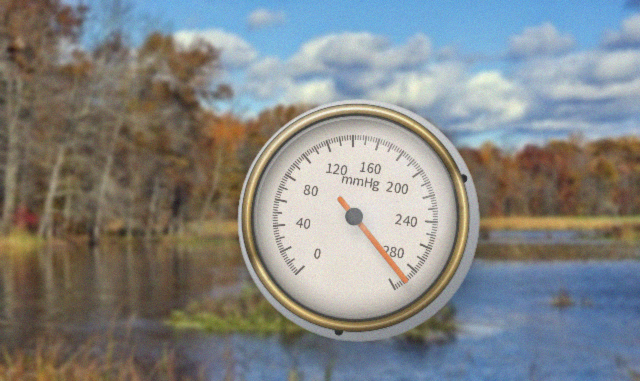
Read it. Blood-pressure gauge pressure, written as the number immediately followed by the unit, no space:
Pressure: 290mmHg
